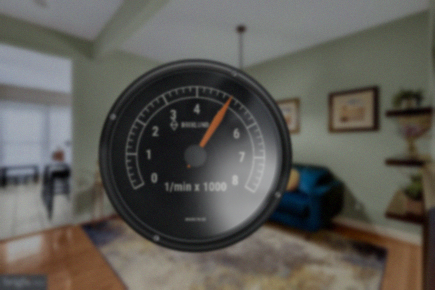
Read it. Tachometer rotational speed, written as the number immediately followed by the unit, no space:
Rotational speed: 5000rpm
